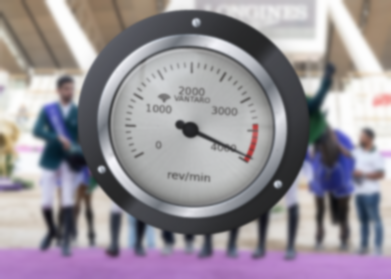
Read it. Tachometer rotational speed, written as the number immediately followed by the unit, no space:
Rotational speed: 3900rpm
